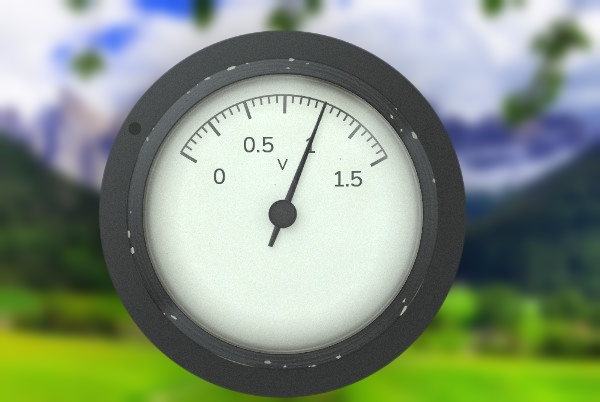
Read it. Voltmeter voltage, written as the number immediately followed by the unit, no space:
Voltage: 1V
